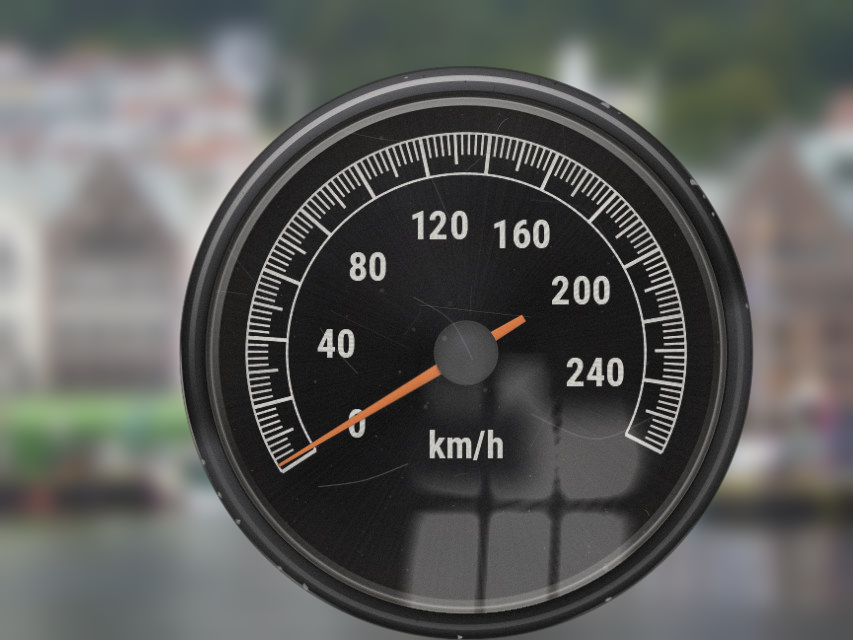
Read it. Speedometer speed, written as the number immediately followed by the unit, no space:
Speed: 2km/h
